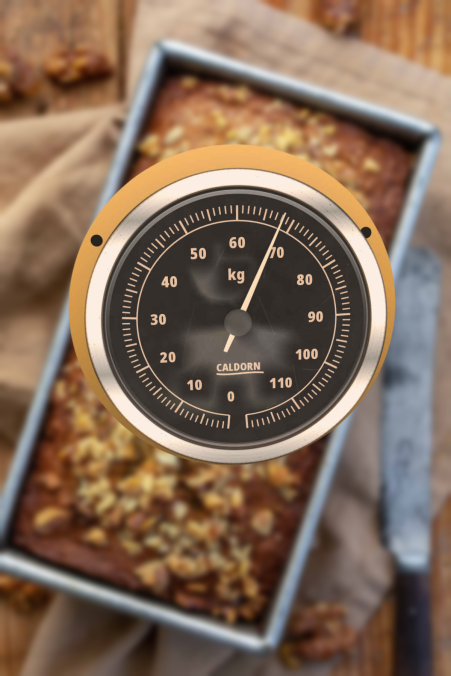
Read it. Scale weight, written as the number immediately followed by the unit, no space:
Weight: 68kg
